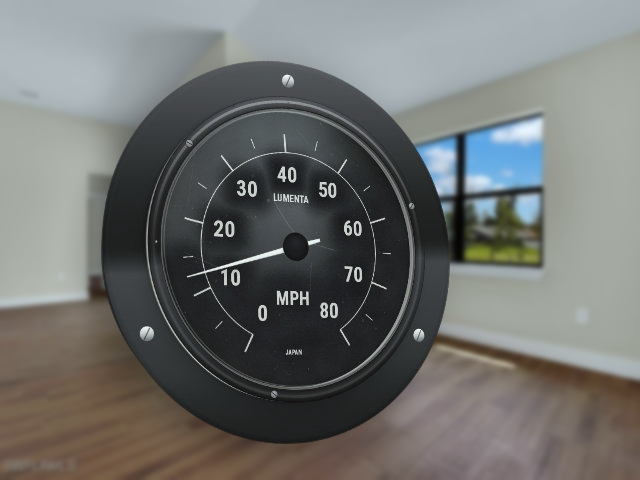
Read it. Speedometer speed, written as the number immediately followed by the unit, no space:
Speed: 12.5mph
